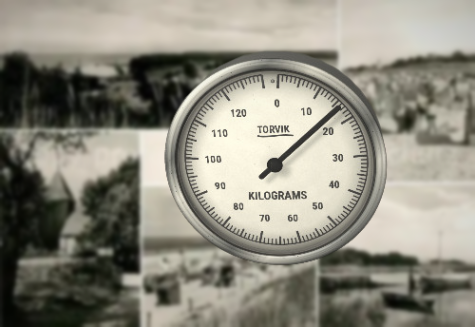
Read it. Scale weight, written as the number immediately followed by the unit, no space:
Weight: 16kg
